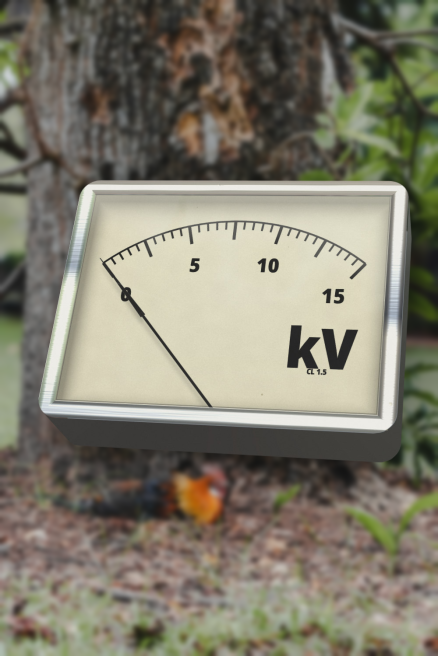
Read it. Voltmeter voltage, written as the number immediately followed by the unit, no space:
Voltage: 0kV
